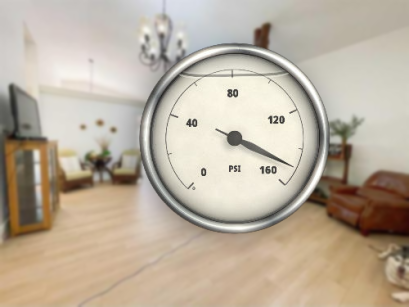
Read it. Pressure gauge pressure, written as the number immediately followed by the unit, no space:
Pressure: 150psi
